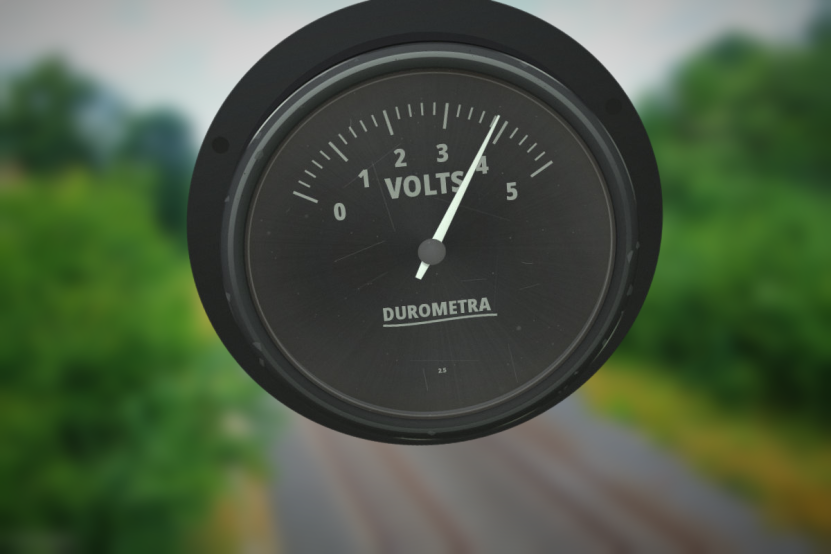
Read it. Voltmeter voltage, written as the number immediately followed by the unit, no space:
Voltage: 3.8V
